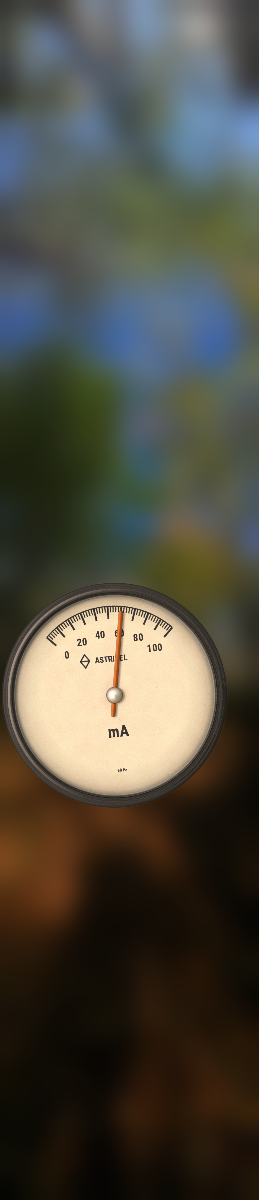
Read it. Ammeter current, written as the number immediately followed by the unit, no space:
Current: 60mA
